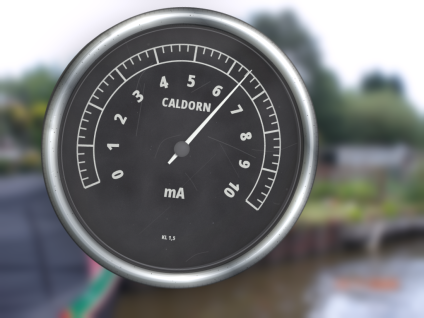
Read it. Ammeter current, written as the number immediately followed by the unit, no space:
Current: 6.4mA
